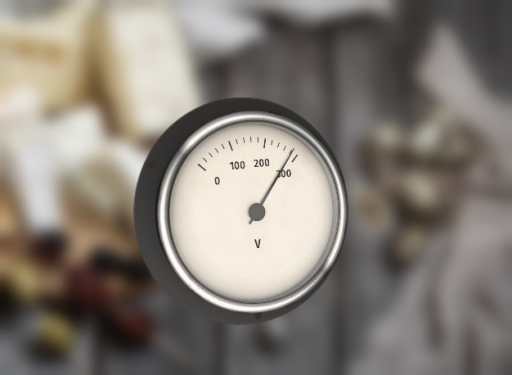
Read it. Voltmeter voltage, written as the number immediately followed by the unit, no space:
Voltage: 280V
